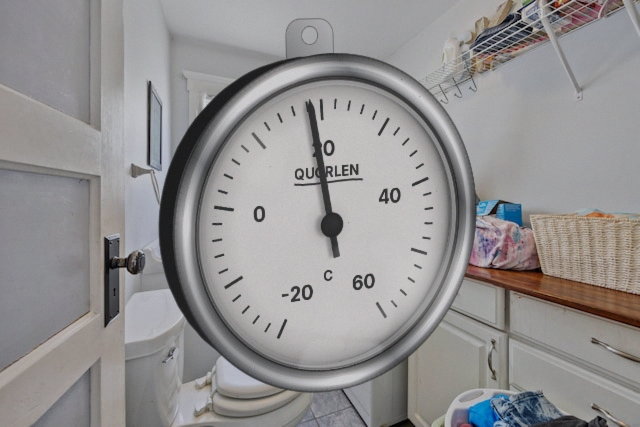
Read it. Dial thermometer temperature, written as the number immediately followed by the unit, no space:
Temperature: 18°C
